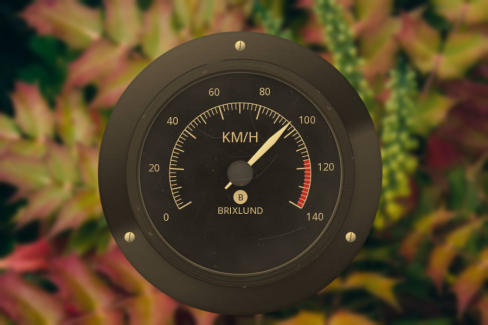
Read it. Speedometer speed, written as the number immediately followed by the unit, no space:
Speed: 96km/h
